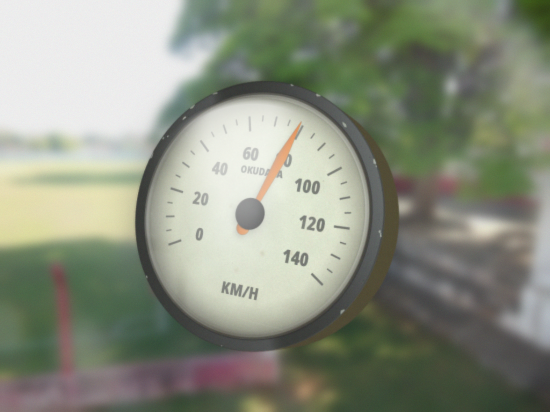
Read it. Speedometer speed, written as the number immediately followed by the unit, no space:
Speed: 80km/h
